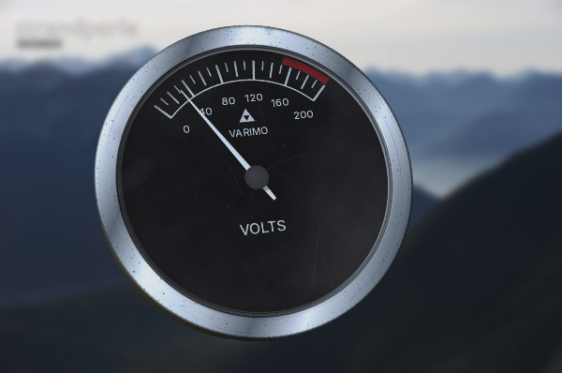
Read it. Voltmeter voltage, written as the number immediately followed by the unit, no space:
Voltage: 30V
